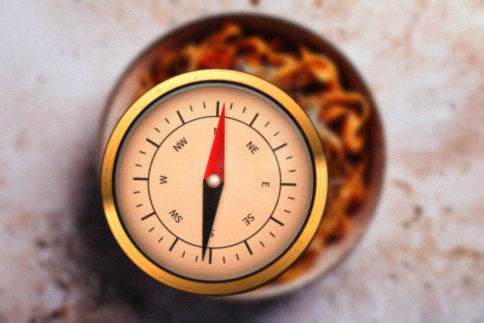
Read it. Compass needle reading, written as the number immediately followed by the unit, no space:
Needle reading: 5°
